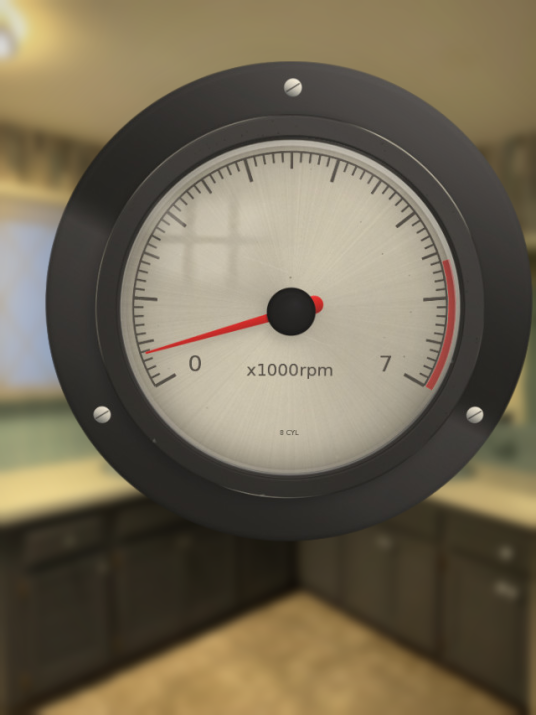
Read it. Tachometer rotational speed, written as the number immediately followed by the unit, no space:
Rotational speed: 400rpm
